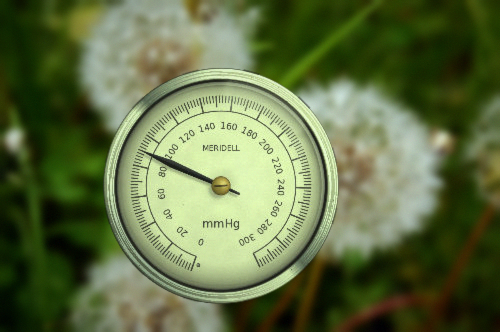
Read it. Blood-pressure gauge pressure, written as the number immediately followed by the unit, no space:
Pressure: 90mmHg
